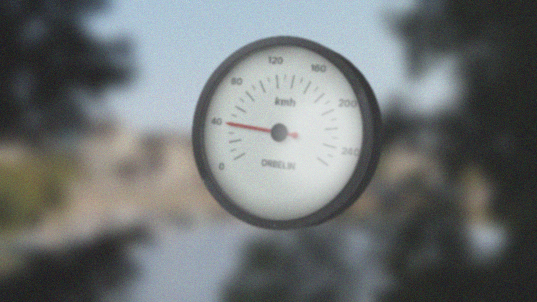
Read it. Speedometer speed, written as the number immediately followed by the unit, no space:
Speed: 40km/h
